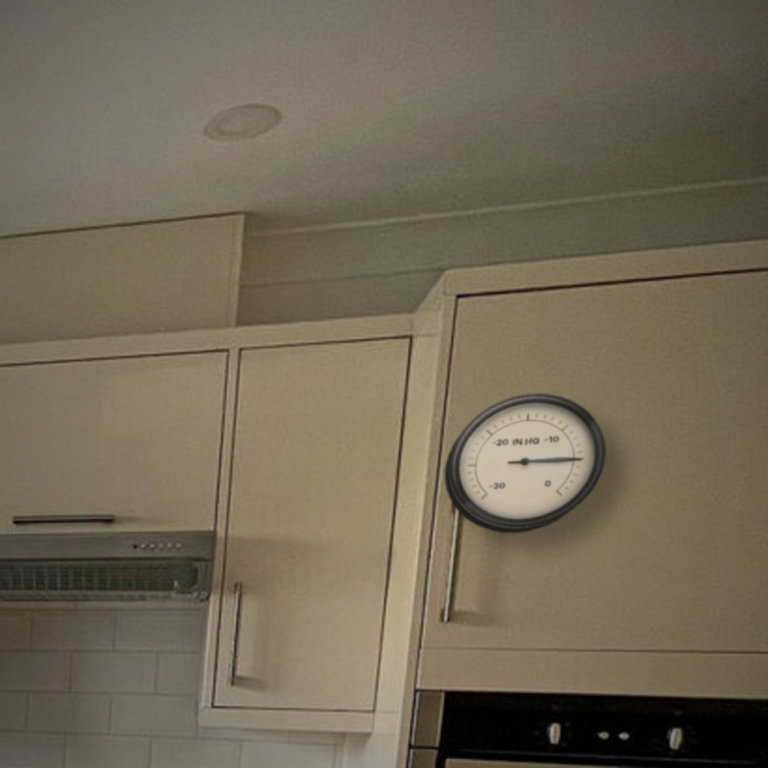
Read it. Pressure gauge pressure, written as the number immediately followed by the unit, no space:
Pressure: -5inHg
